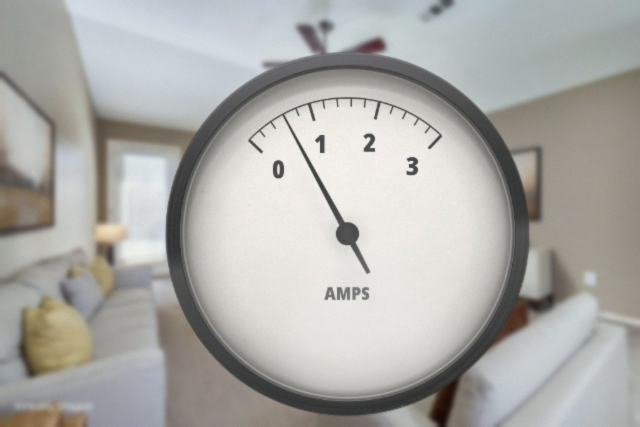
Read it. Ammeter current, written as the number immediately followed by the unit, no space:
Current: 0.6A
